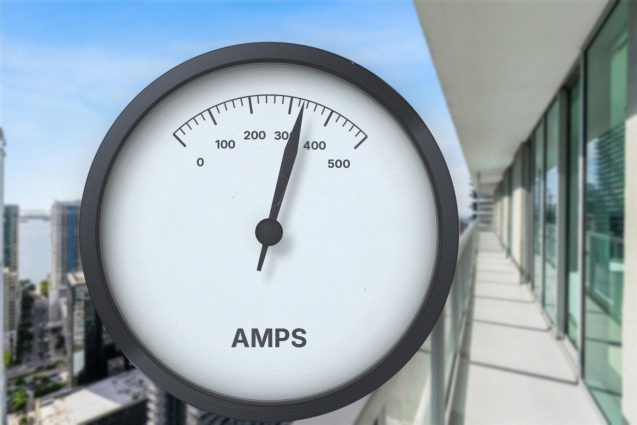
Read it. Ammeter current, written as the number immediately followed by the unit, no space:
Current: 330A
